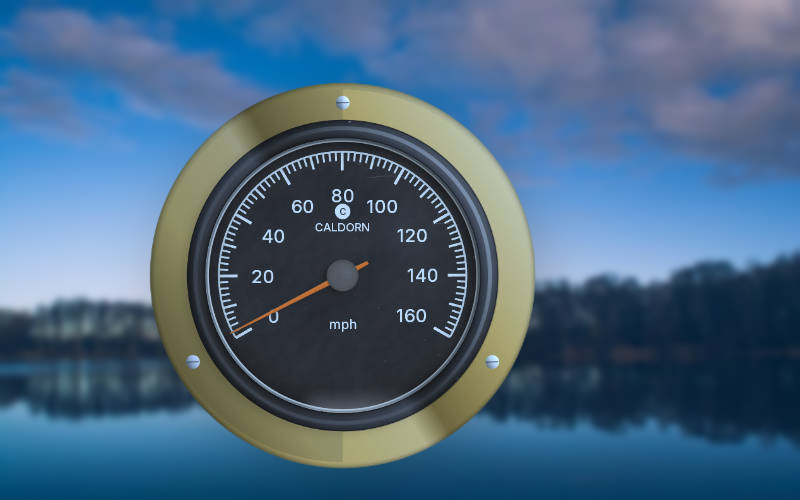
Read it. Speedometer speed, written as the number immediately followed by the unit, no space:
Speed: 2mph
